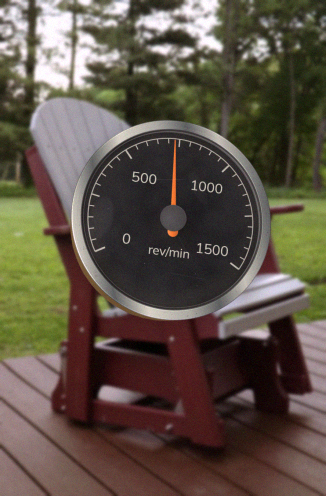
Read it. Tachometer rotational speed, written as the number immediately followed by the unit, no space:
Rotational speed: 725rpm
